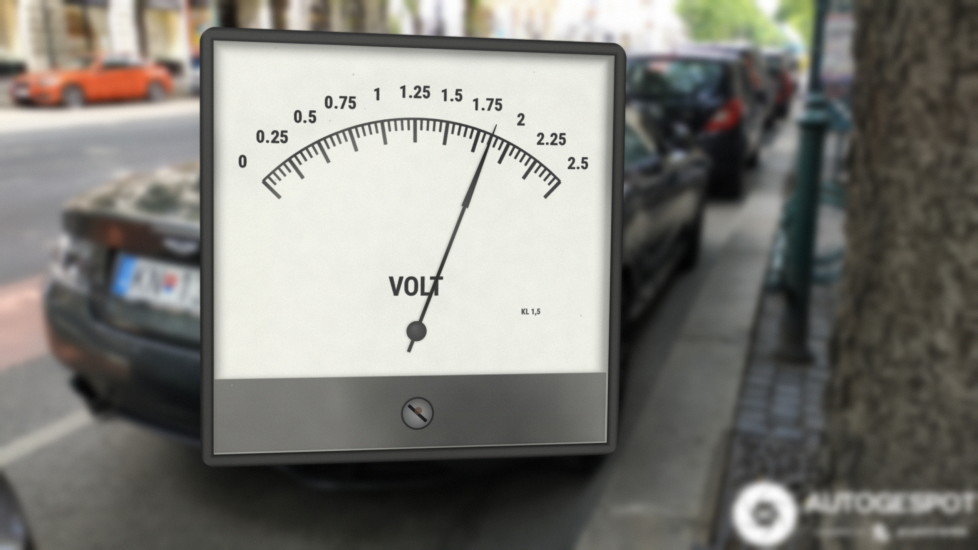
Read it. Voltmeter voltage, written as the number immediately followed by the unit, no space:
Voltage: 1.85V
